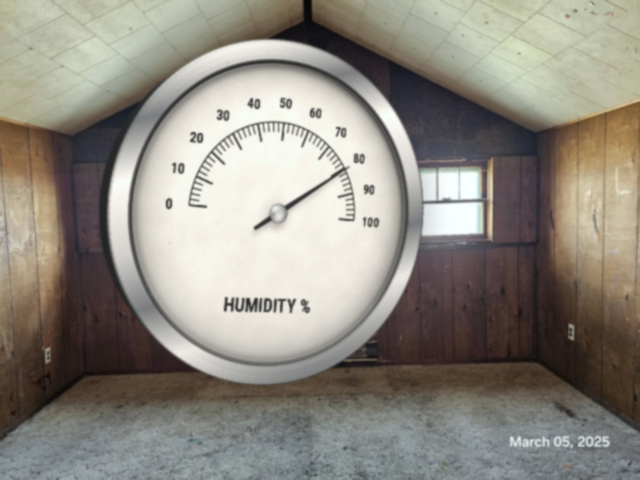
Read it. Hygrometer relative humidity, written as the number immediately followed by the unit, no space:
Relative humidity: 80%
